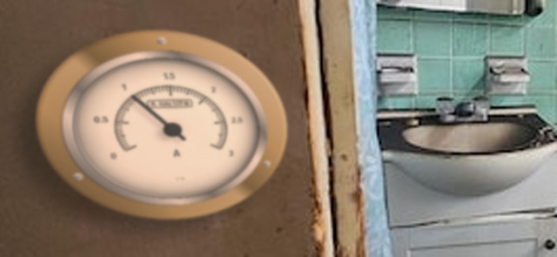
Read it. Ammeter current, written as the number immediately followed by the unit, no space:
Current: 1A
